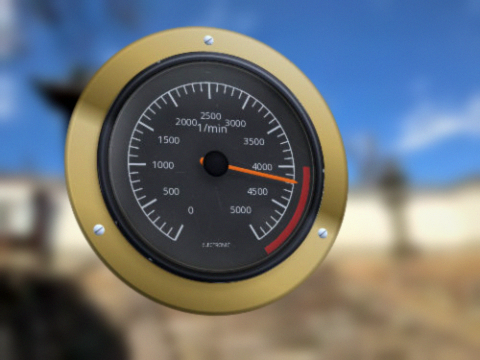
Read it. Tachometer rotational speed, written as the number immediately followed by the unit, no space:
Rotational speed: 4200rpm
